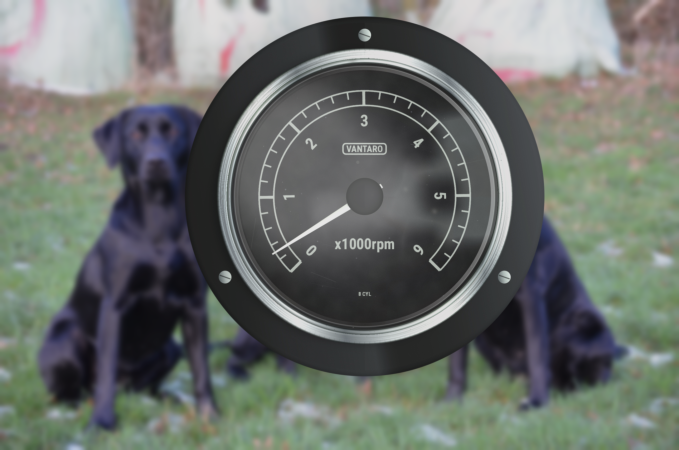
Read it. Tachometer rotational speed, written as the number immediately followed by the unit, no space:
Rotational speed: 300rpm
